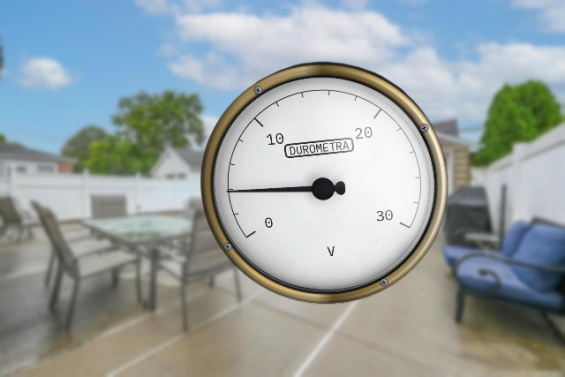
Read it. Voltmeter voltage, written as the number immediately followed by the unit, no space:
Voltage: 4V
